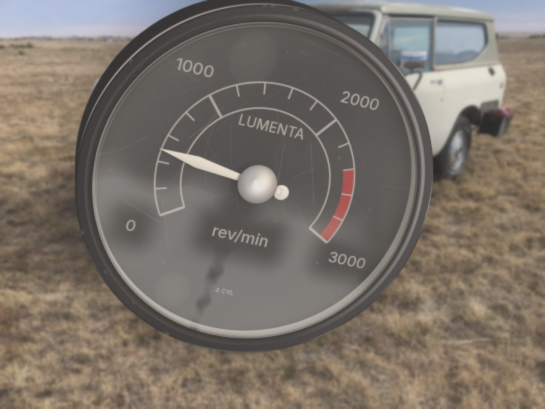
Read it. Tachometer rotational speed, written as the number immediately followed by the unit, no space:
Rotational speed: 500rpm
